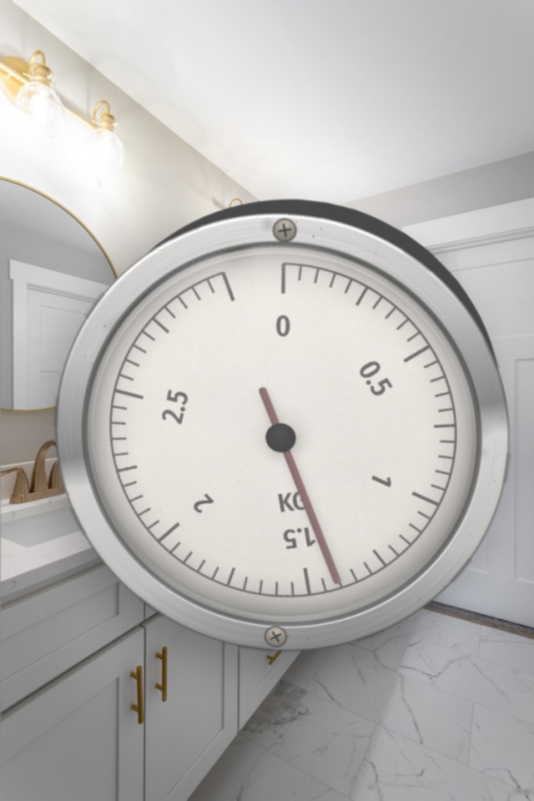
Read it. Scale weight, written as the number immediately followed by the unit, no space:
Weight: 1.4kg
